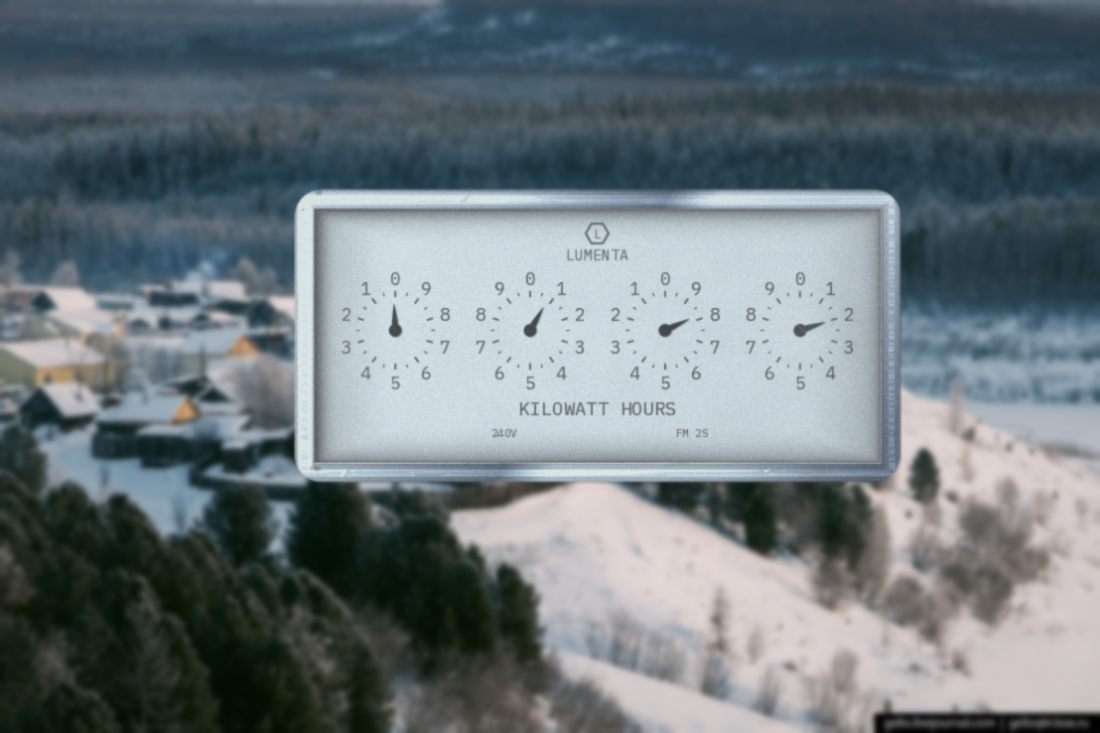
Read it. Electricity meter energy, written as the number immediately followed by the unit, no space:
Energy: 82kWh
